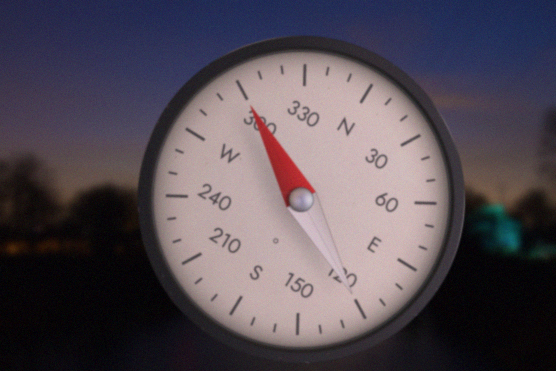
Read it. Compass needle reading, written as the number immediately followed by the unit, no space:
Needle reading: 300°
